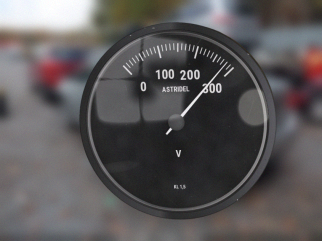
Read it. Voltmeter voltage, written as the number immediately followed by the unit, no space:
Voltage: 280V
